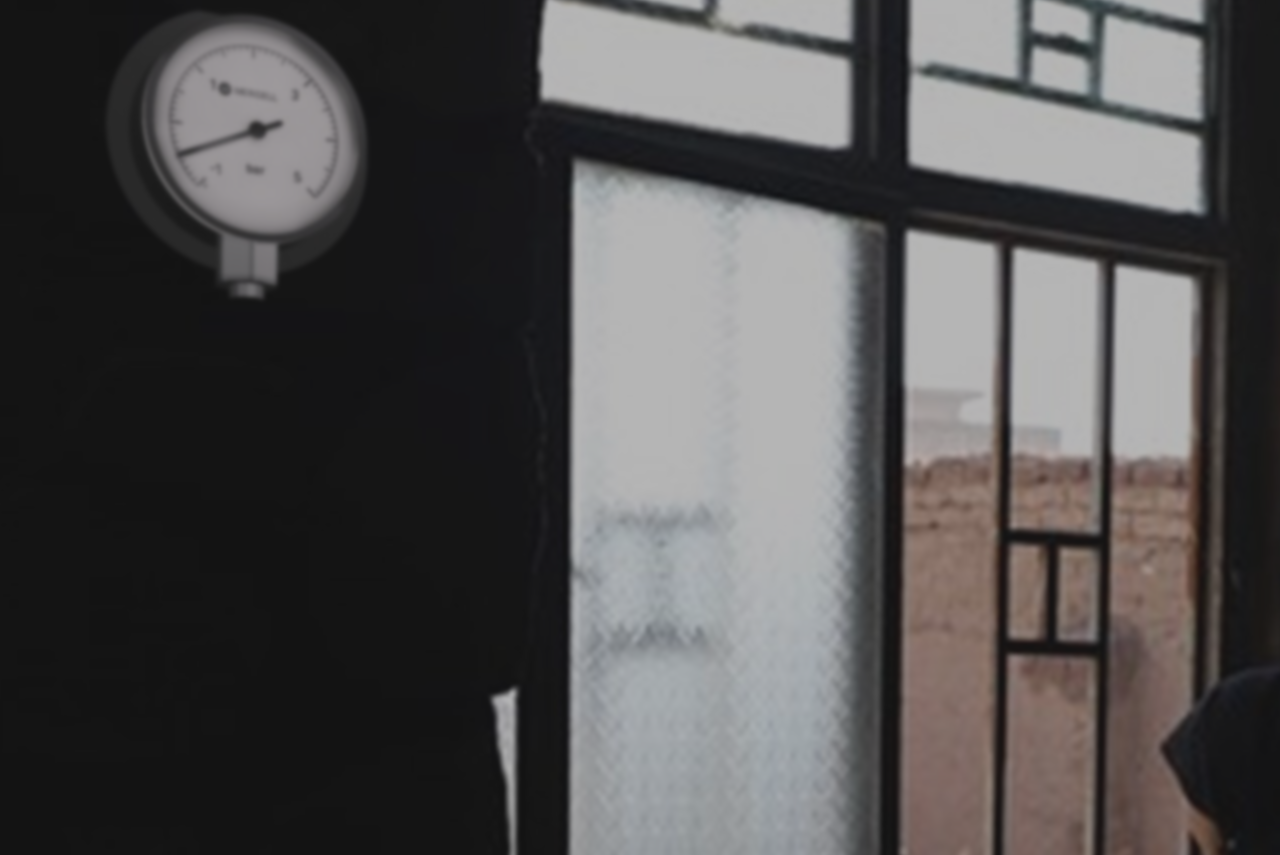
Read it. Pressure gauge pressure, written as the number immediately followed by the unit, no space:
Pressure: -0.5bar
